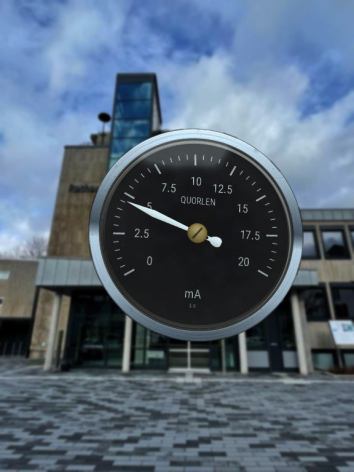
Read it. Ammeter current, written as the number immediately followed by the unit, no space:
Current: 4.5mA
